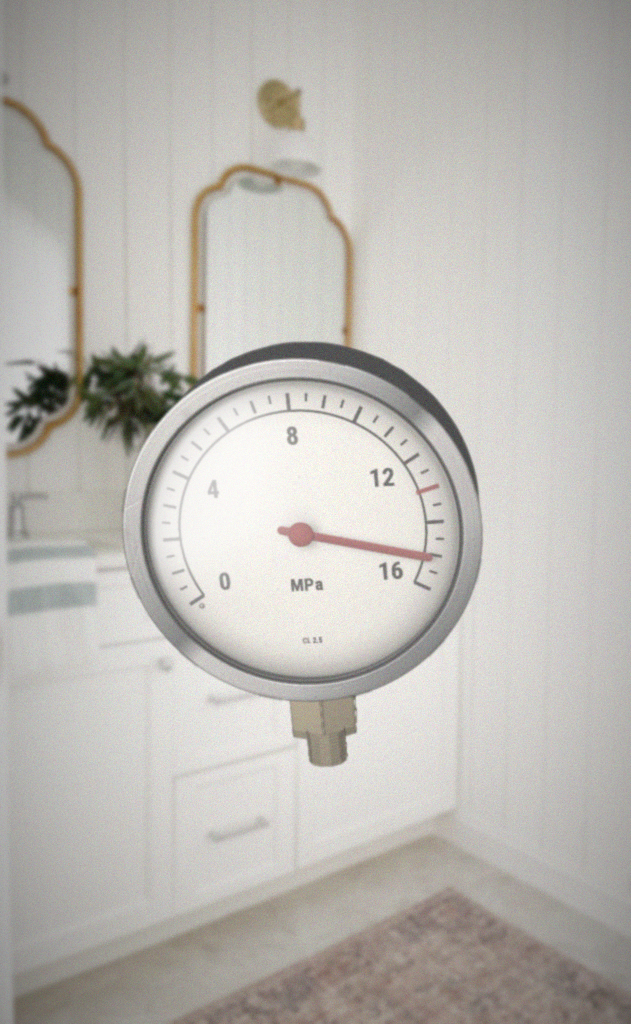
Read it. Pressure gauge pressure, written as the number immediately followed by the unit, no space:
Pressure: 15MPa
